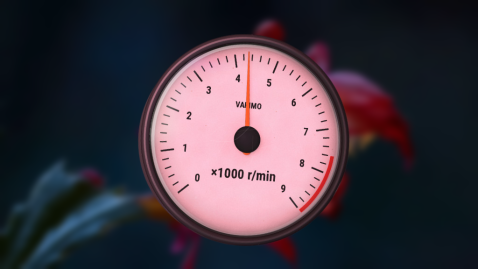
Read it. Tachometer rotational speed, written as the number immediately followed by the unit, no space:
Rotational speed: 4300rpm
